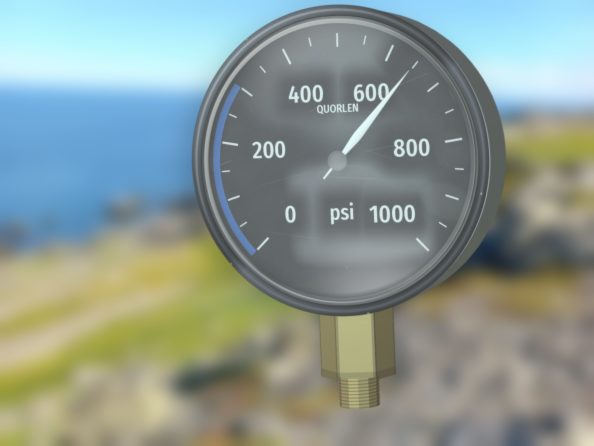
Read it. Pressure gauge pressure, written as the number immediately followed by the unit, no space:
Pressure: 650psi
